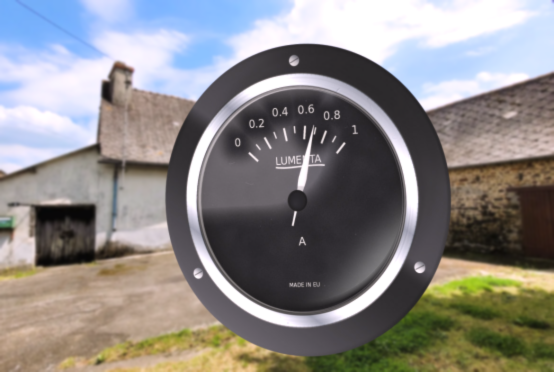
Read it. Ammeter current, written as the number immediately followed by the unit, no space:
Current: 0.7A
